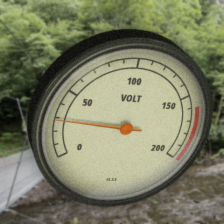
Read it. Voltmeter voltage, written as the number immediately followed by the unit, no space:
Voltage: 30V
